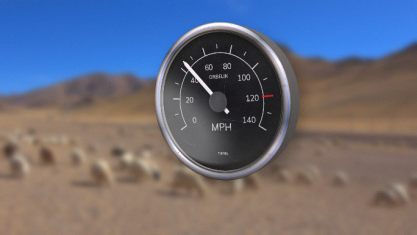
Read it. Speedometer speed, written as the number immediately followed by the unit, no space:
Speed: 45mph
